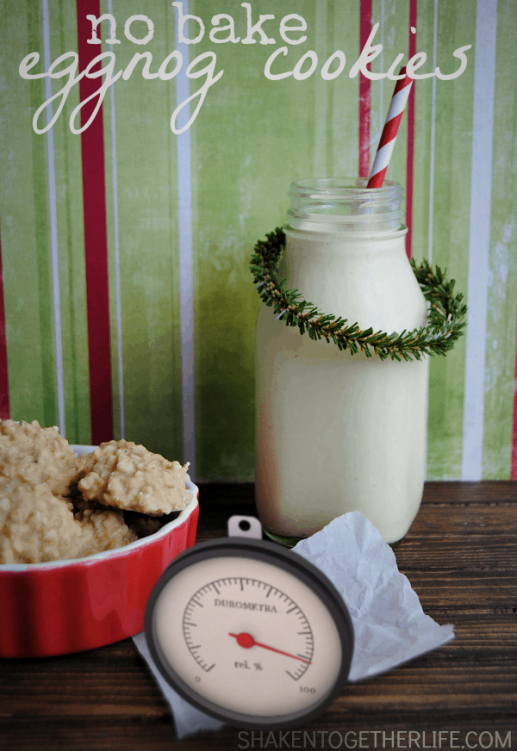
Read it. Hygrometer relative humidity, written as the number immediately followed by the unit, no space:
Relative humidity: 90%
